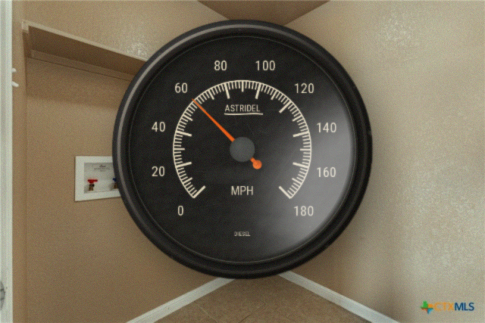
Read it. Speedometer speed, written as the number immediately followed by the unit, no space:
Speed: 60mph
